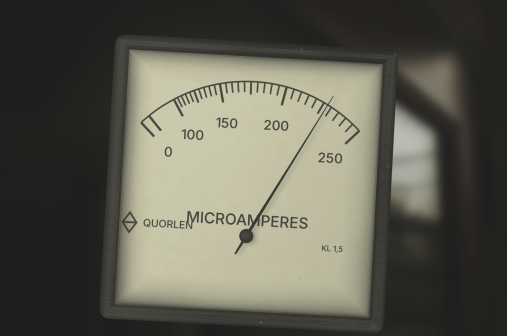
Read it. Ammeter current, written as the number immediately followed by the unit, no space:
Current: 227.5µA
